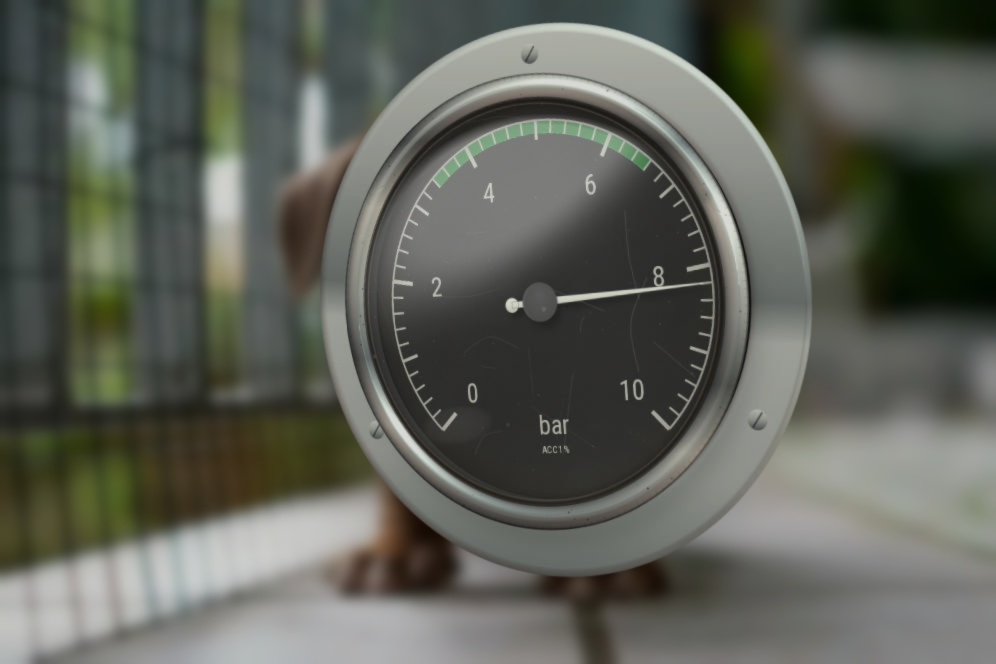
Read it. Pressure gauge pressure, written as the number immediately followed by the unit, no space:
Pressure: 8.2bar
